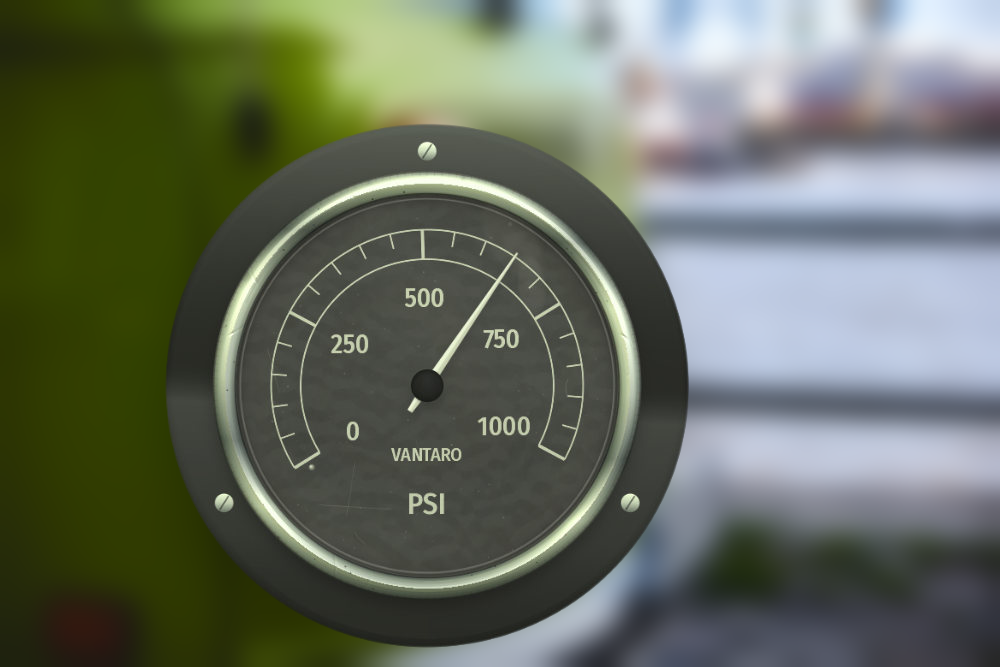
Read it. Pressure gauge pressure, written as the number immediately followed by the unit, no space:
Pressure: 650psi
